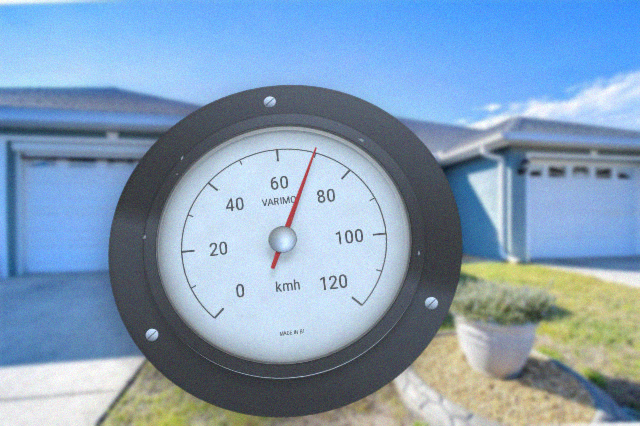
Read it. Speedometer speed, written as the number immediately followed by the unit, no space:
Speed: 70km/h
